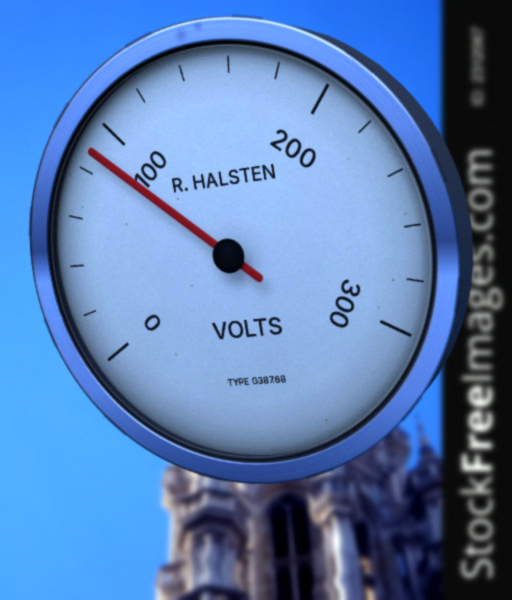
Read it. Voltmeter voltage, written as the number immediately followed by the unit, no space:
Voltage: 90V
